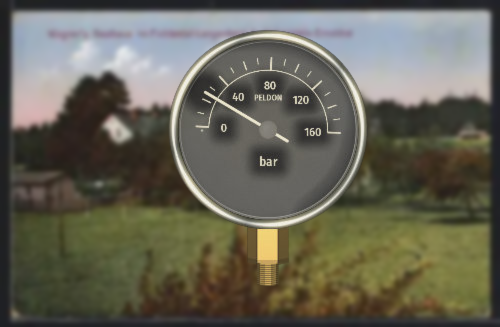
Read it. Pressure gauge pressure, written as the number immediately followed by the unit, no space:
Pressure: 25bar
